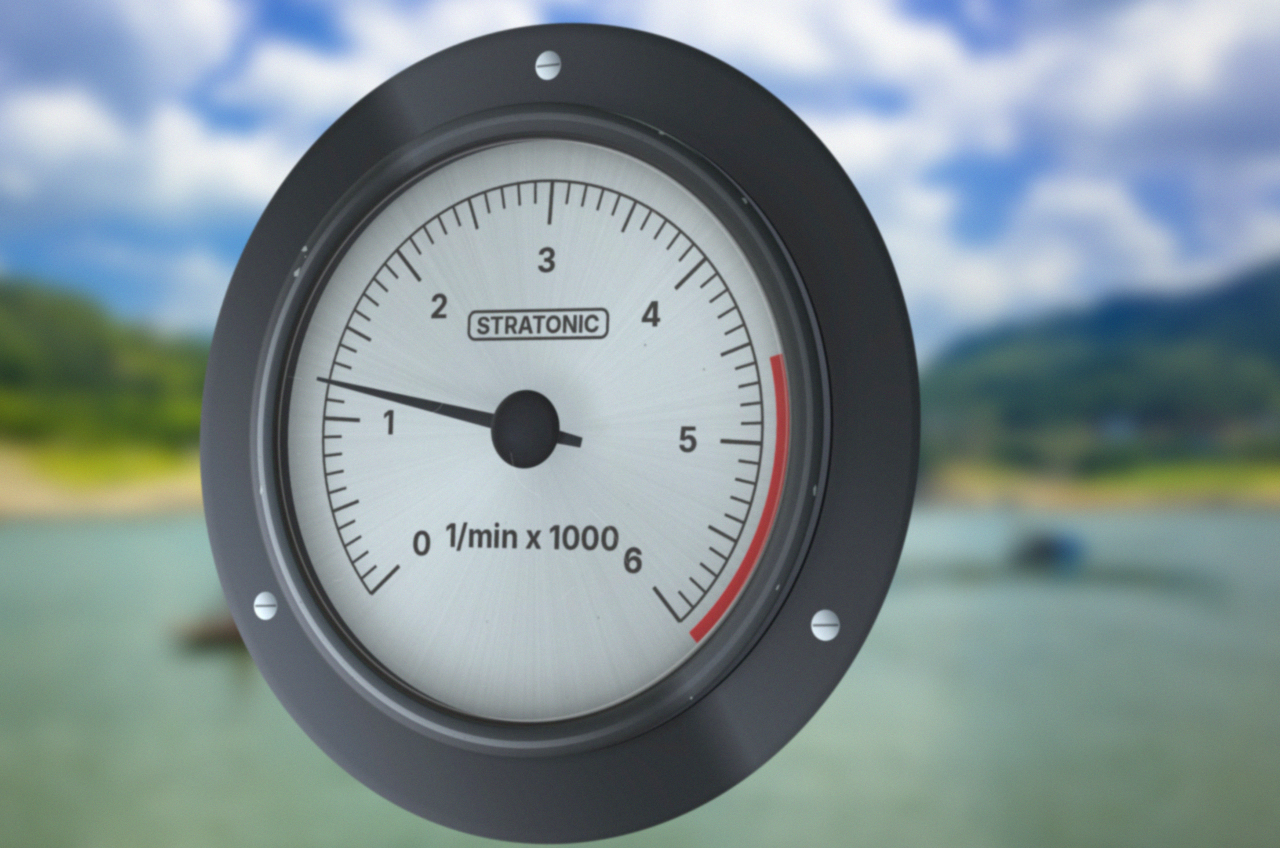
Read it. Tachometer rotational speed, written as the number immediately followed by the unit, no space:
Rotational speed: 1200rpm
